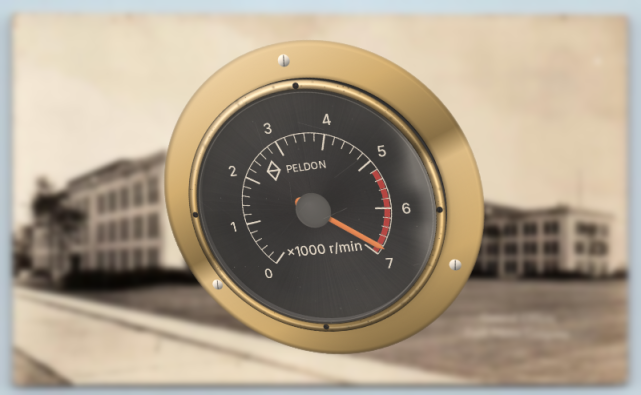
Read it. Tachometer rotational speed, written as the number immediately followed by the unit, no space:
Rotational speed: 6800rpm
